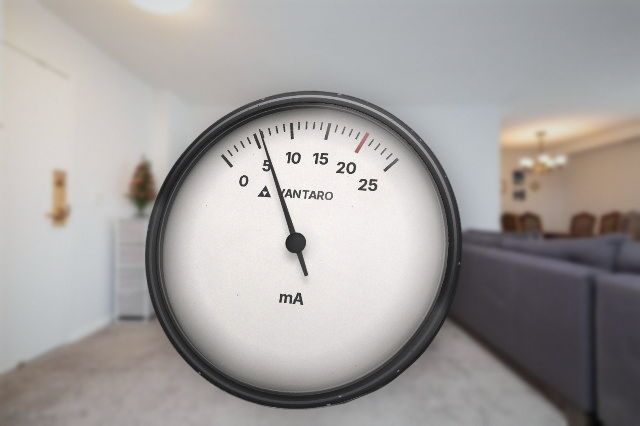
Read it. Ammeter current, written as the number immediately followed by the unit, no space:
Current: 6mA
